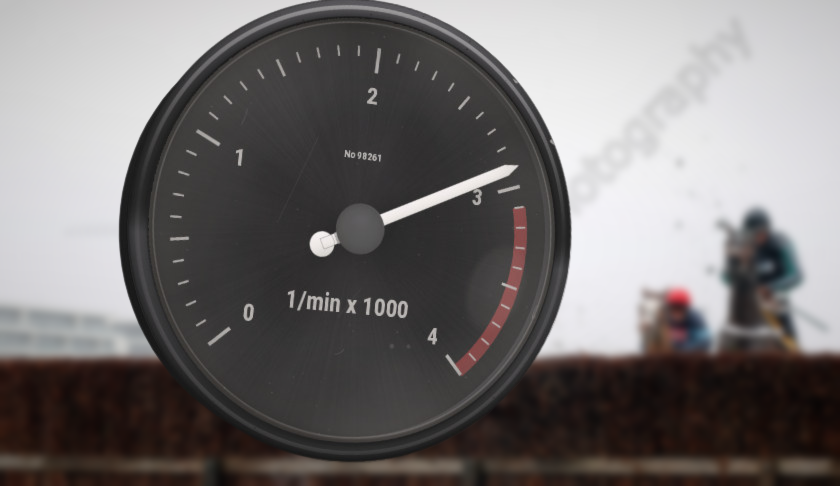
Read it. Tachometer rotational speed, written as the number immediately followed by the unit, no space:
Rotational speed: 2900rpm
